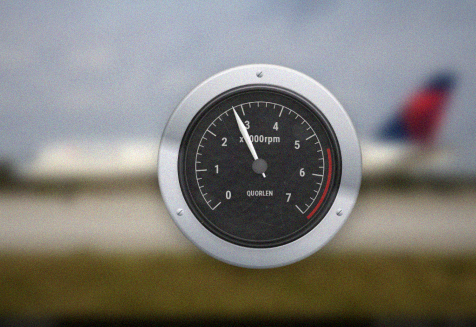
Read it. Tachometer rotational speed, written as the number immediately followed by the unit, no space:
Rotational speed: 2800rpm
